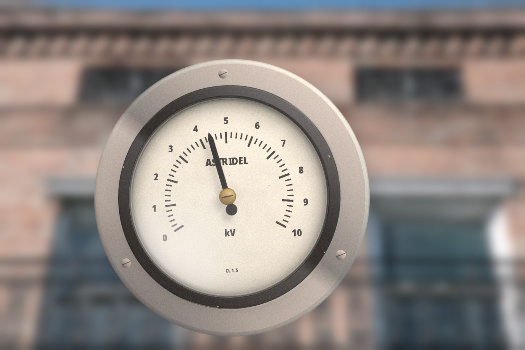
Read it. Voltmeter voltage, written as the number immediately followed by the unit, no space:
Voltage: 4.4kV
